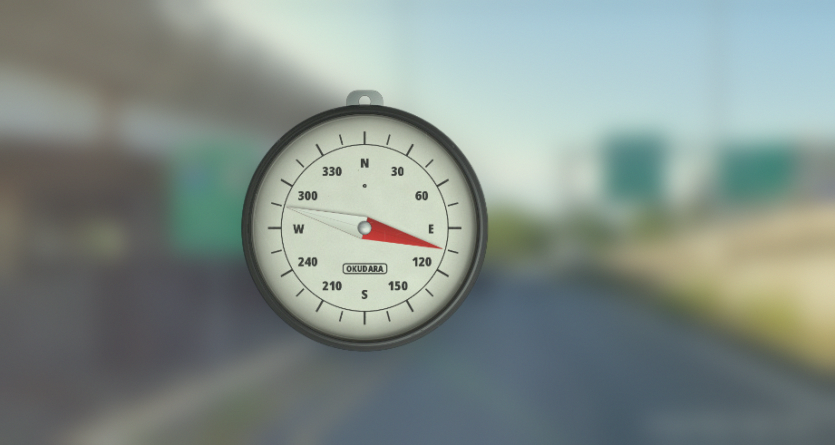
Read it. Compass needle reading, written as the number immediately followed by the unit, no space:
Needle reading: 105°
